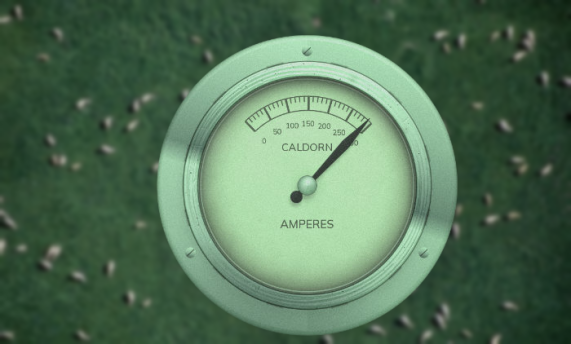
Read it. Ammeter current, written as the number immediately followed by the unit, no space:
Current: 290A
